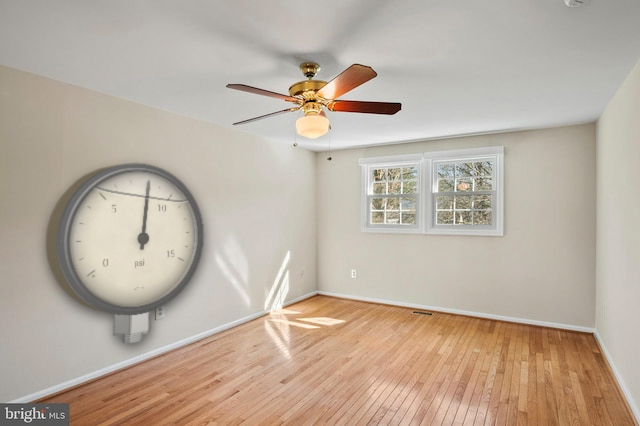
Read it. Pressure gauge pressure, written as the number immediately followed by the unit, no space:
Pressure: 8psi
